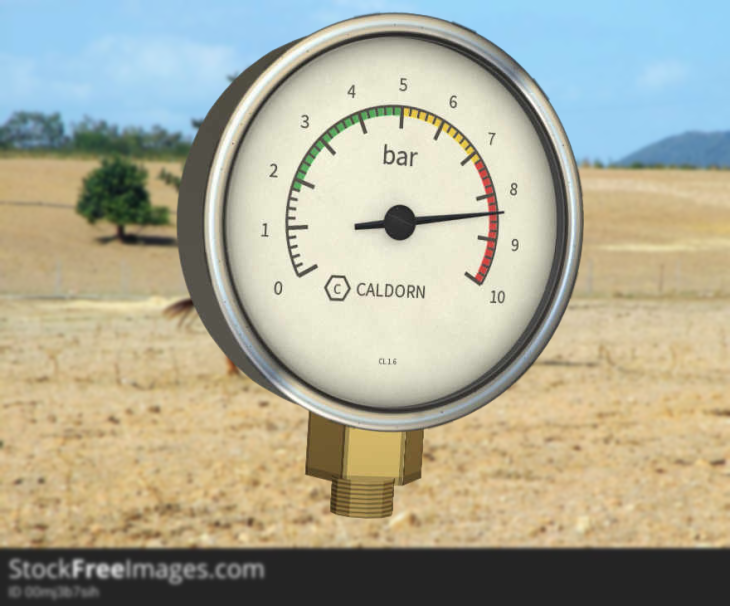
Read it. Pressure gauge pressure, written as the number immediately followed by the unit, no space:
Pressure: 8.4bar
